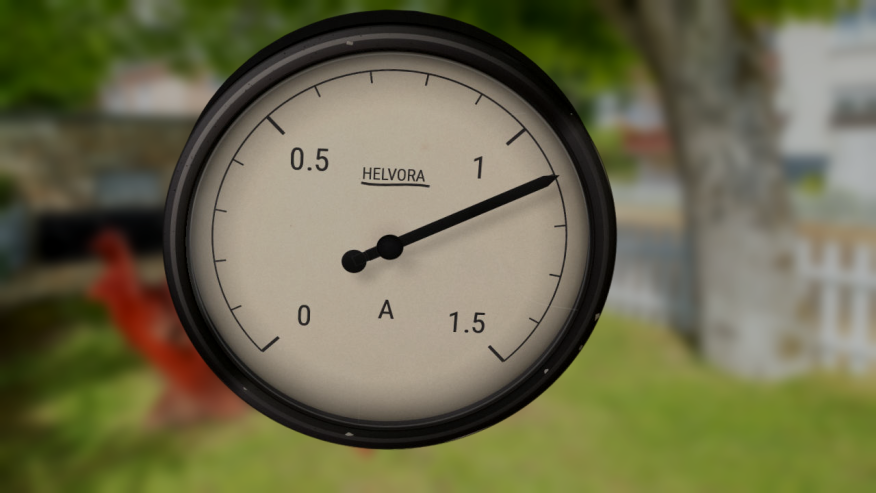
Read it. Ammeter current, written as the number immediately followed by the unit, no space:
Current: 1.1A
